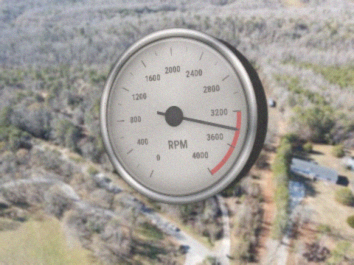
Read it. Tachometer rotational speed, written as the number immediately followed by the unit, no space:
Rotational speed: 3400rpm
